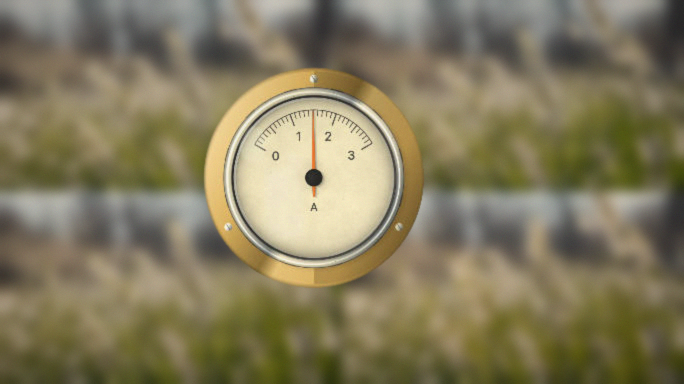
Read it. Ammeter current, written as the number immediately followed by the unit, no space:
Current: 1.5A
